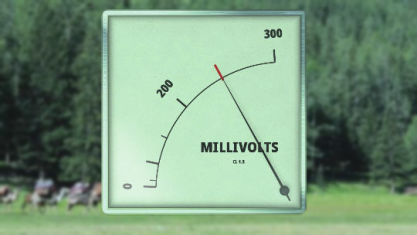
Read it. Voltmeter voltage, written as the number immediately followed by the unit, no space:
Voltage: 250mV
